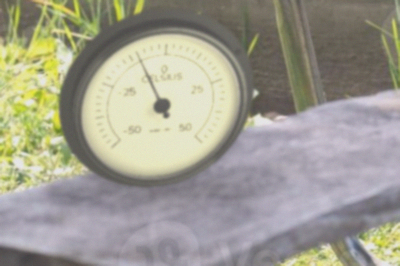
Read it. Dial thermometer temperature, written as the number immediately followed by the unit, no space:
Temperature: -10°C
